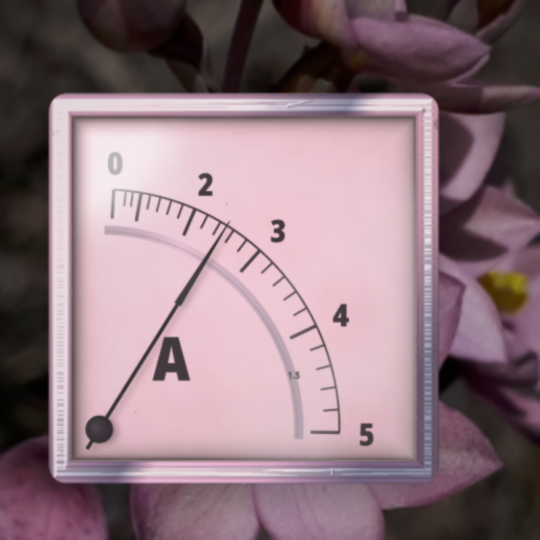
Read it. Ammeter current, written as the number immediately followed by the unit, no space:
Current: 2.5A
